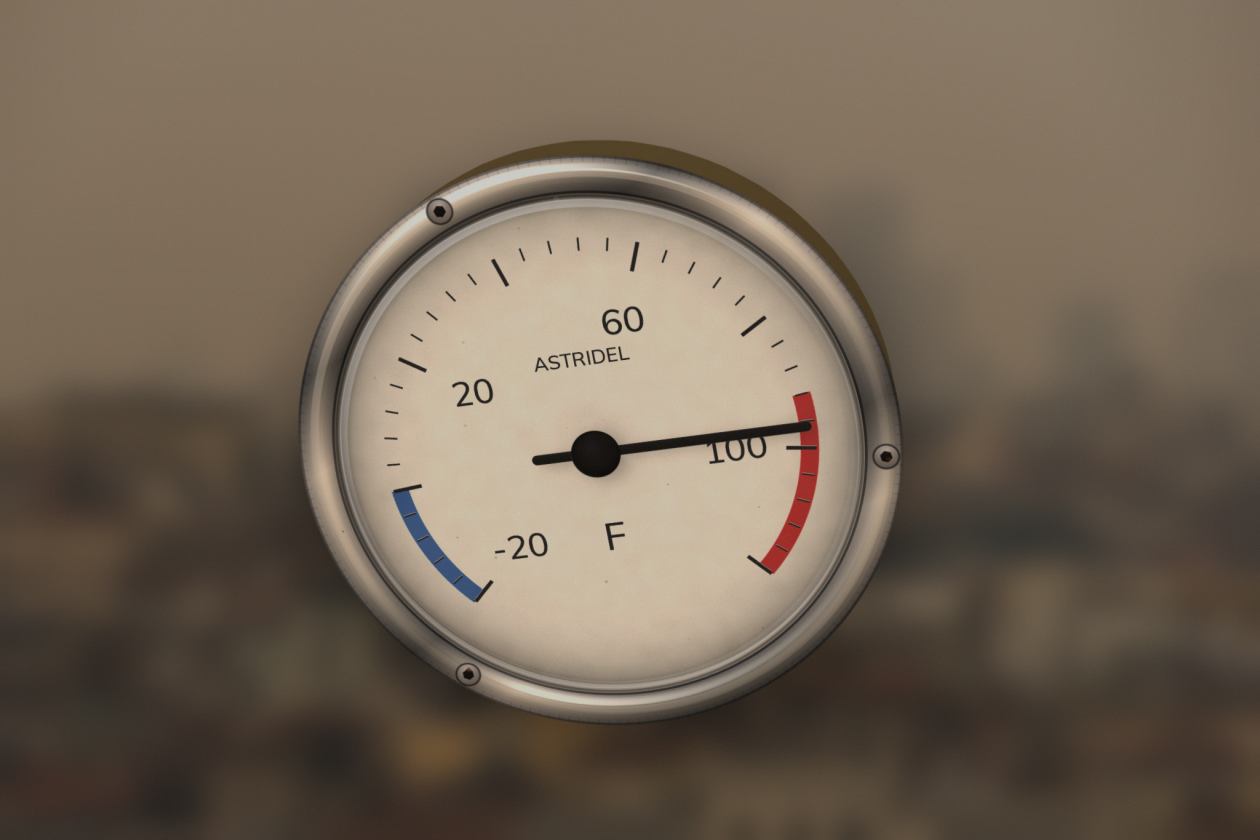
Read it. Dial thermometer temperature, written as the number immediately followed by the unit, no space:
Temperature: 96°F
